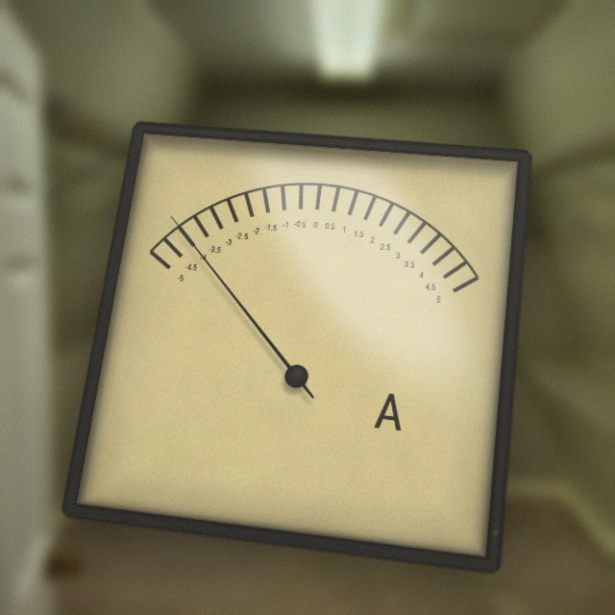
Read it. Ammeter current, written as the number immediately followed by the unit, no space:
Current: -4A
